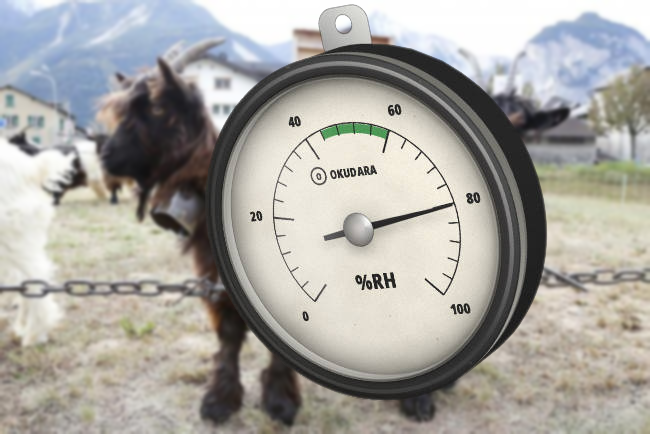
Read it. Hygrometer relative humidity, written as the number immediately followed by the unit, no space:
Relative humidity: 80%
